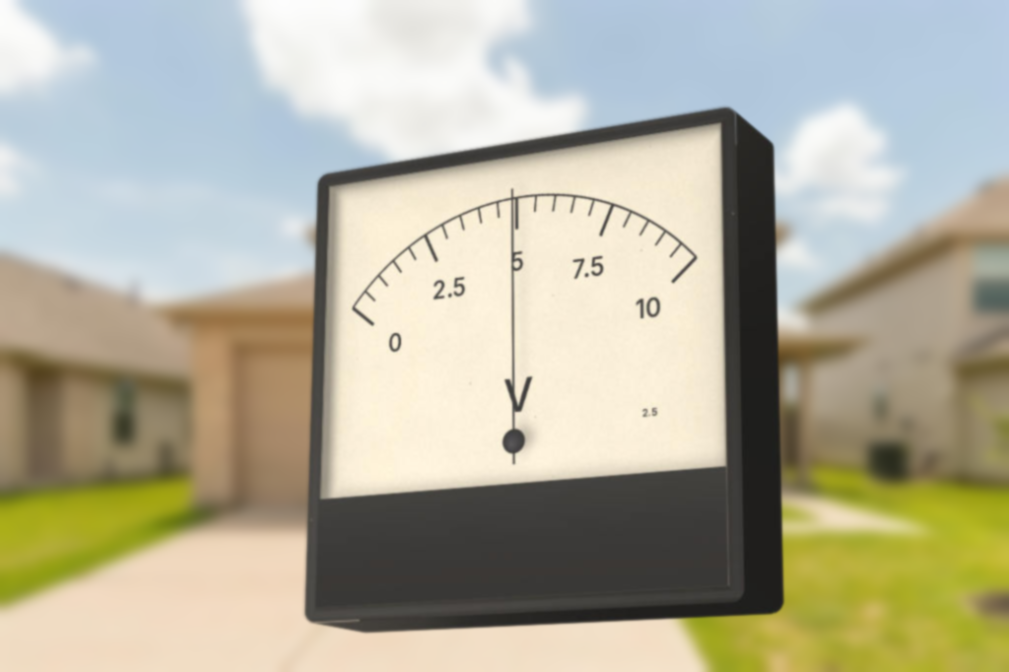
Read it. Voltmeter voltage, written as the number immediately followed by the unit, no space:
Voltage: 5V
